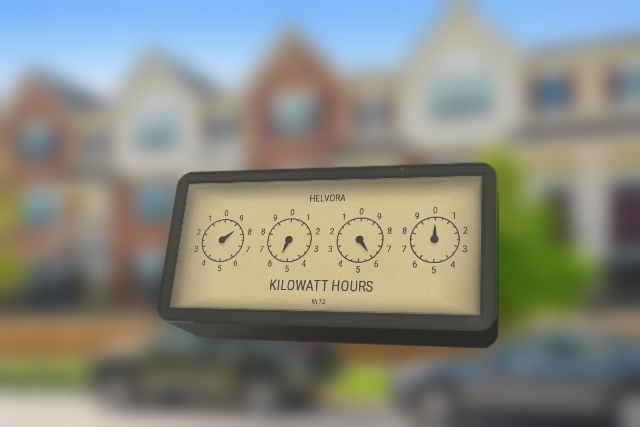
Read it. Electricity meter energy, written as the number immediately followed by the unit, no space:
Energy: 8560kWh
